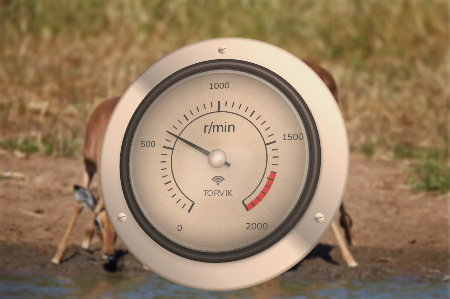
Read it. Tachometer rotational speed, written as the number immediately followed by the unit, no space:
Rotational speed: 600rpm
